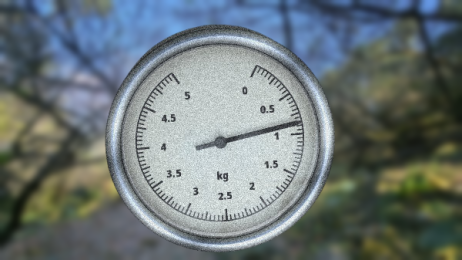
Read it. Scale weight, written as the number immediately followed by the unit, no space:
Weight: 0.85kg
